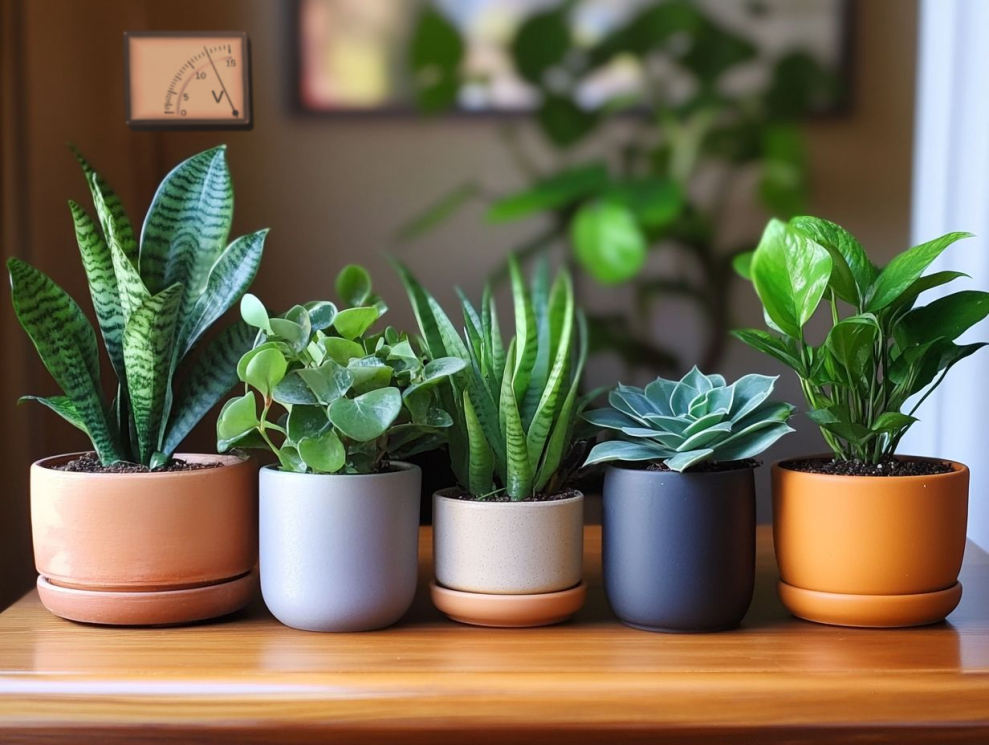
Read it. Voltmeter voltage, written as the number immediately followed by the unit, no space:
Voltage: 12.5V
